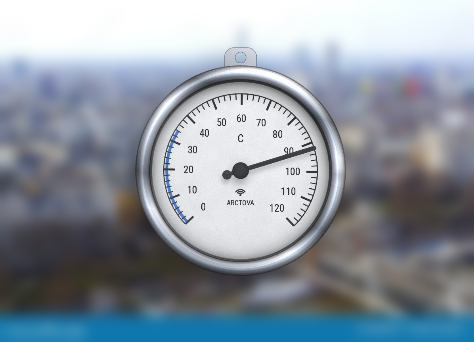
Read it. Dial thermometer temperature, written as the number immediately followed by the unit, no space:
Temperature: 92°C
